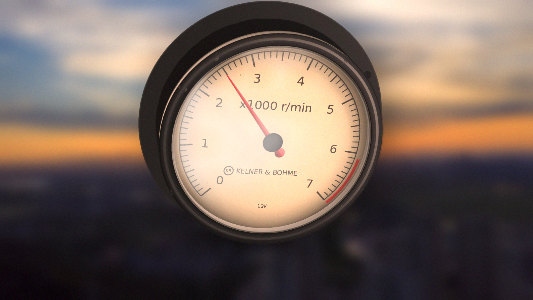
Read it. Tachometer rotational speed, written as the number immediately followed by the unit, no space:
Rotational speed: 2500rpm
